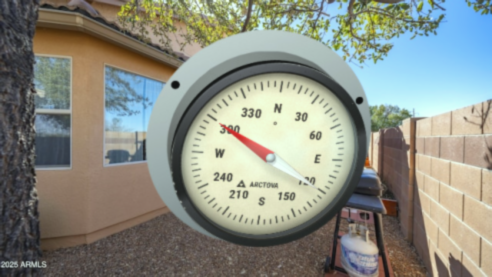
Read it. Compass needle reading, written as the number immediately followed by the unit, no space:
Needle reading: 300°
